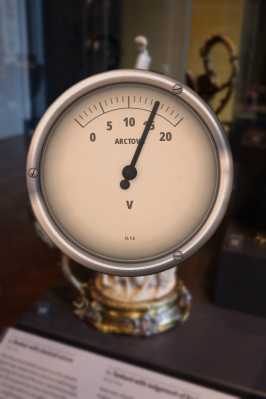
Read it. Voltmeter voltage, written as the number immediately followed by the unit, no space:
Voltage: 15V
